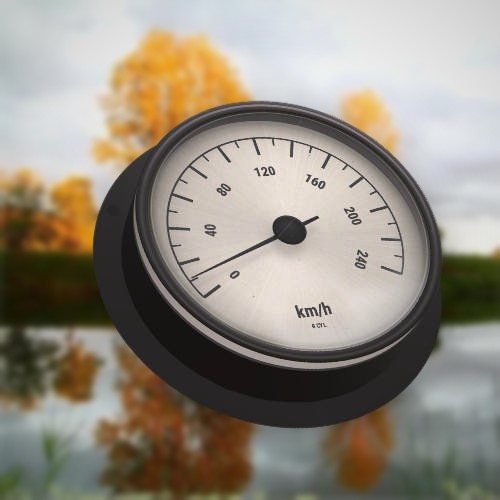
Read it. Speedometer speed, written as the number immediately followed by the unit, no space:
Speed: 10km/h
